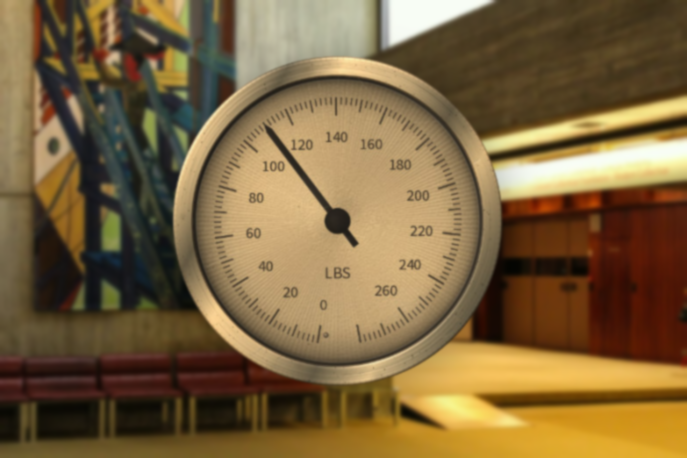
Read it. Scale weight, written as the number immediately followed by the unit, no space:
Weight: 110lb
